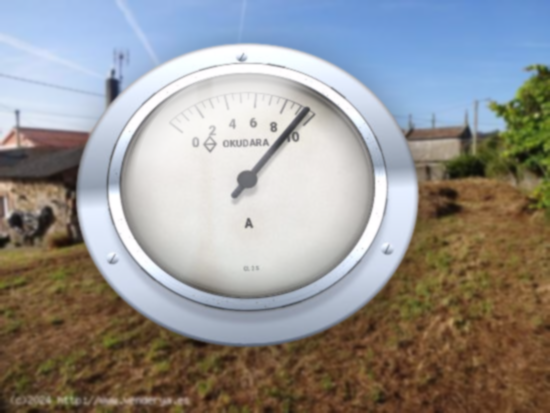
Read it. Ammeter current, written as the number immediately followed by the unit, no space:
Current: 9.5A
